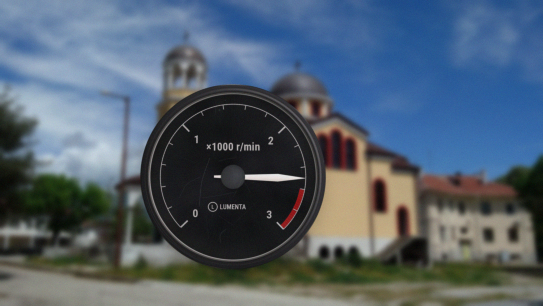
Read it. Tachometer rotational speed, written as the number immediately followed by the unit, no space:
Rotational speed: 2500rpm
